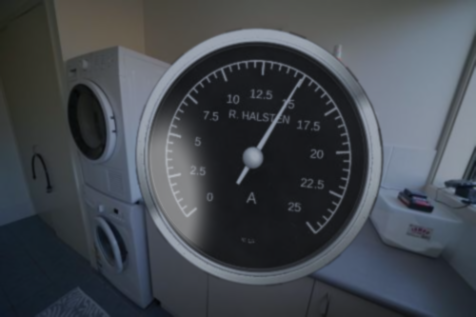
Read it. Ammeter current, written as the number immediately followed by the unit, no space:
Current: 15A
